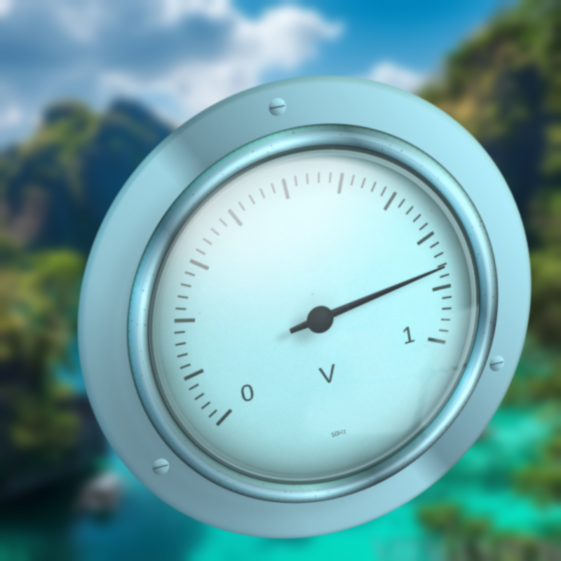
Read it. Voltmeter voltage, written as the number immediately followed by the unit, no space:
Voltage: 0.86V
